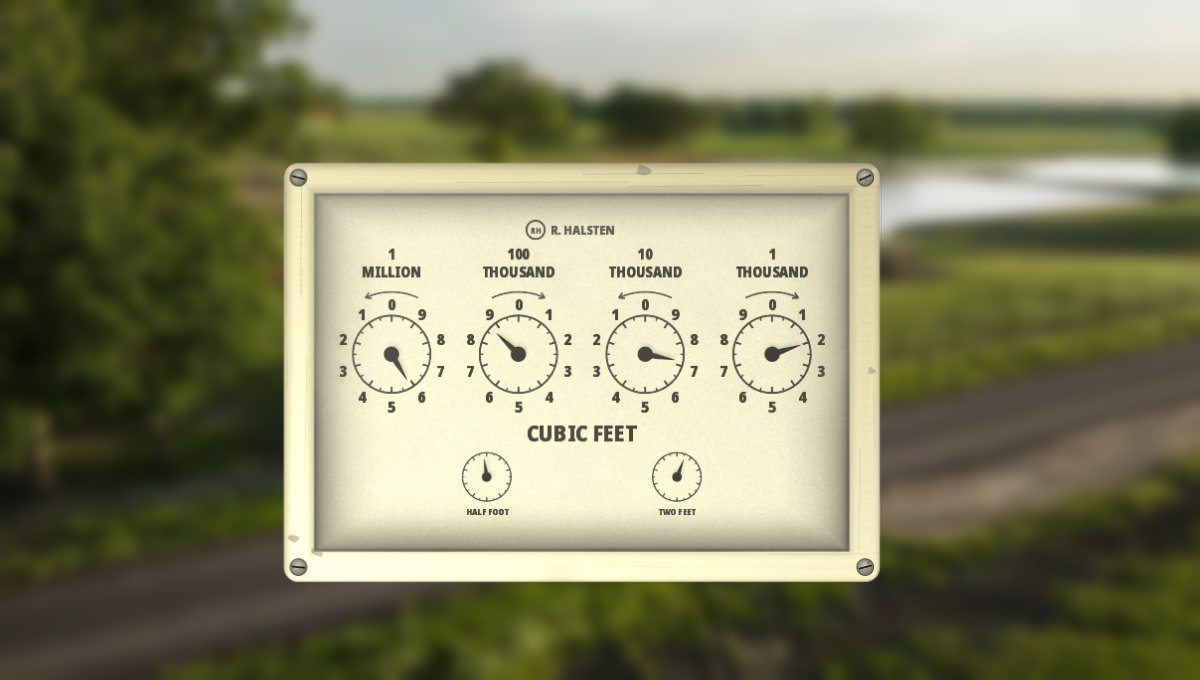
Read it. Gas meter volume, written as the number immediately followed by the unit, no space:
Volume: 587200ft³
